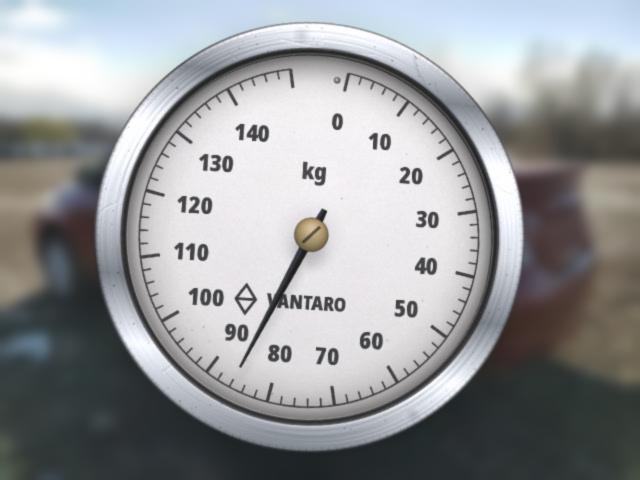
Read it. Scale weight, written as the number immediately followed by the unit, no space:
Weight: 86kg
